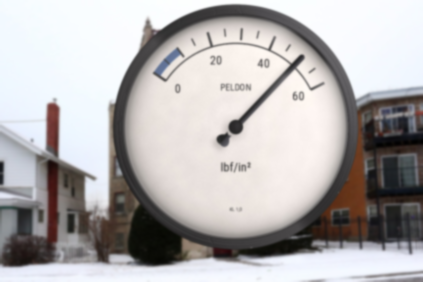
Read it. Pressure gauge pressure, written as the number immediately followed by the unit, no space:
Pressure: 50psi
